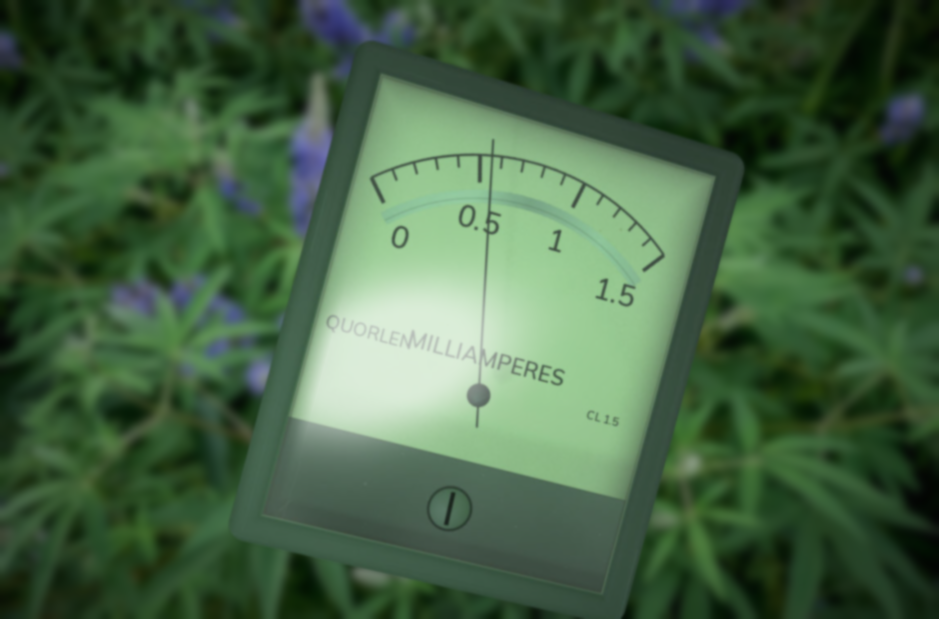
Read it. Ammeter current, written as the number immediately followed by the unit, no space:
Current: 0.55mA
